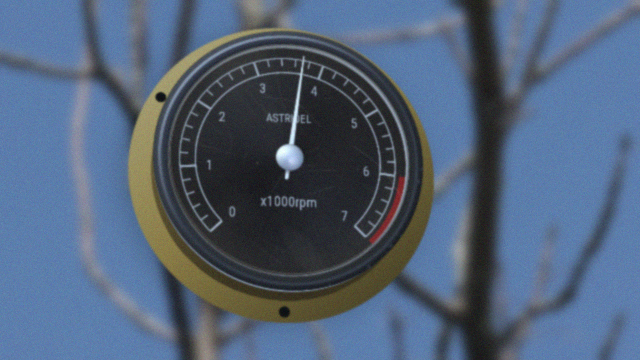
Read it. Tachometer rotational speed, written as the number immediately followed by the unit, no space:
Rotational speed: 3700rpm
